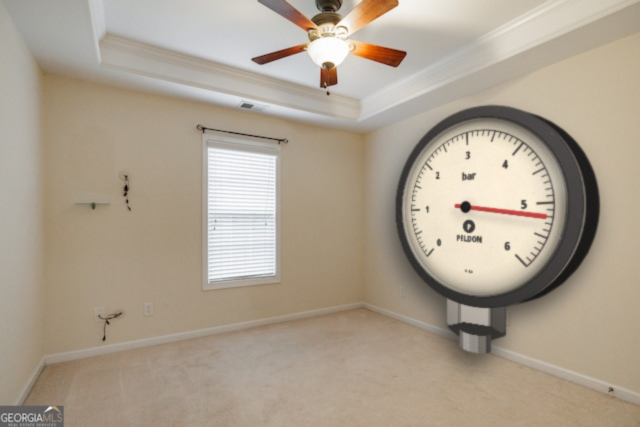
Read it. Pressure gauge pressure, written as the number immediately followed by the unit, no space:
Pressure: 5.2bar
